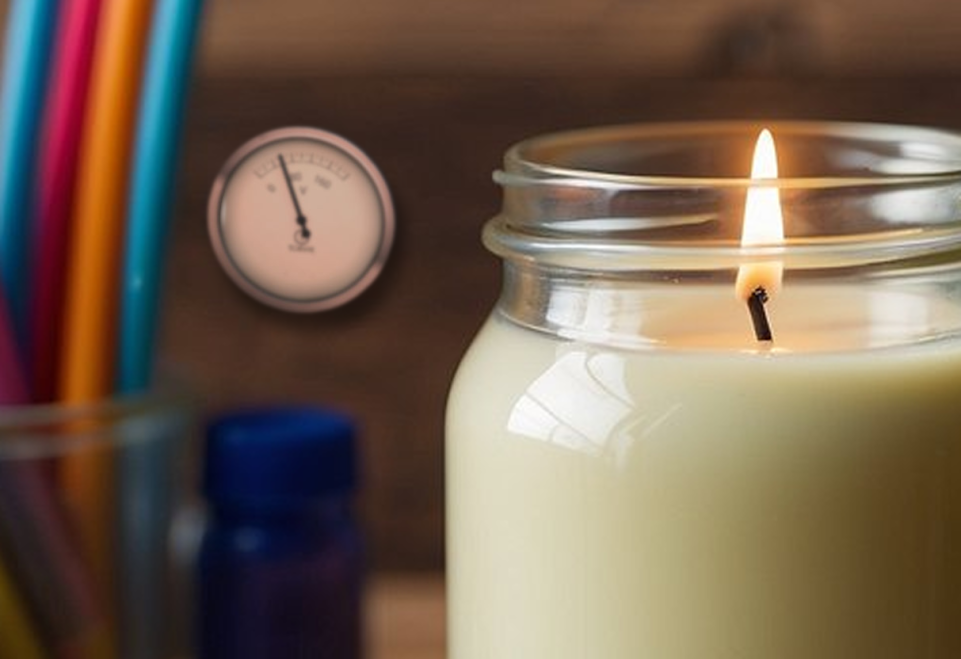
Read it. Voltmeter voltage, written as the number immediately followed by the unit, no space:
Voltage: 60V
